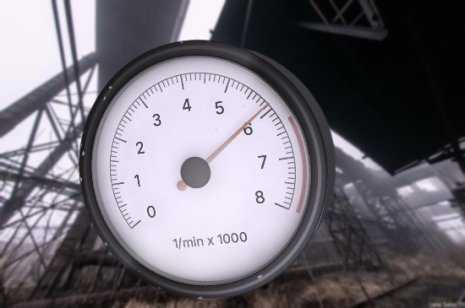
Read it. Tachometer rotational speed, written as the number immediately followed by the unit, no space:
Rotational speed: 5900rpm
